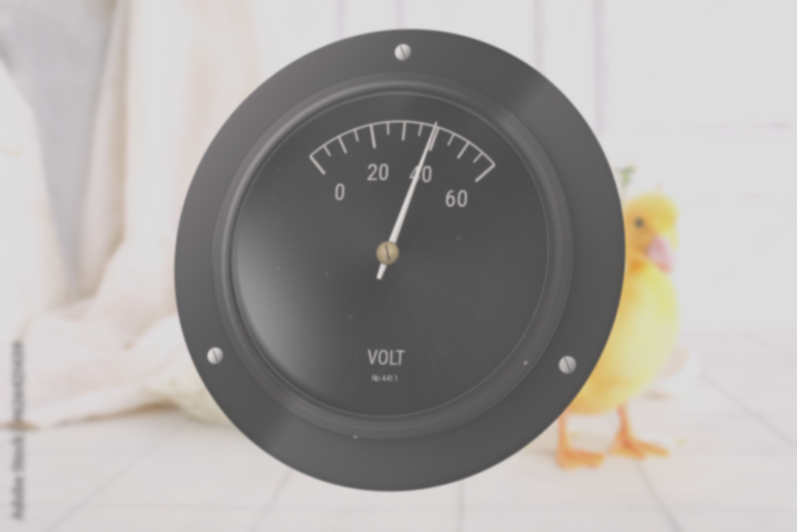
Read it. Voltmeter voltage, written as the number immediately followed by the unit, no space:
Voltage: 40V
